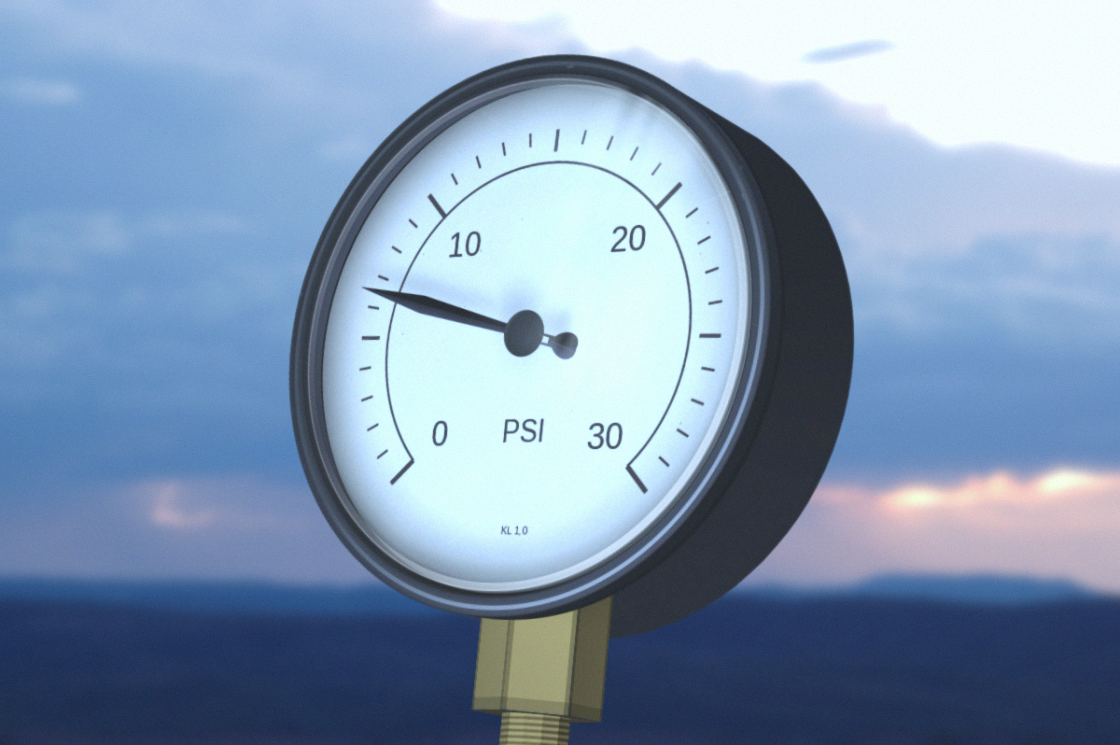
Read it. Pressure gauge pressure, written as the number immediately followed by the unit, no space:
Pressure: 6.5psi
